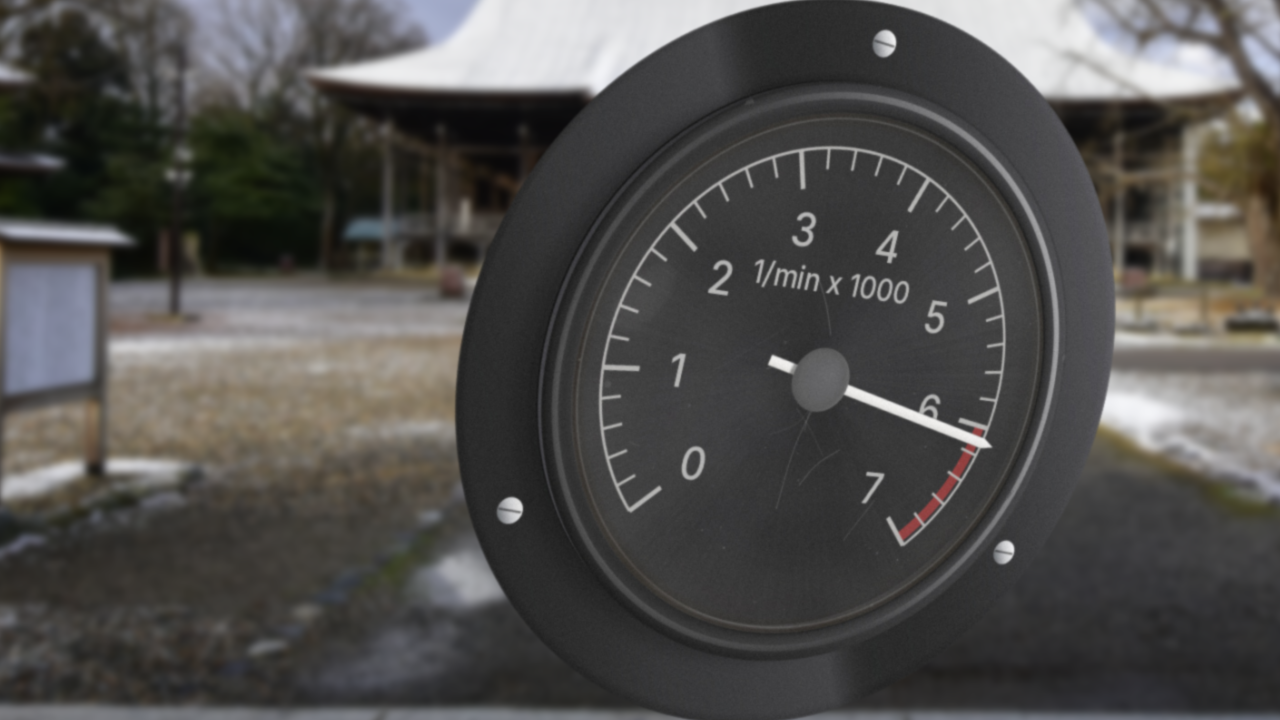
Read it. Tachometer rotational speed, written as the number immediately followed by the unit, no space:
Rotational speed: 6100rpm
